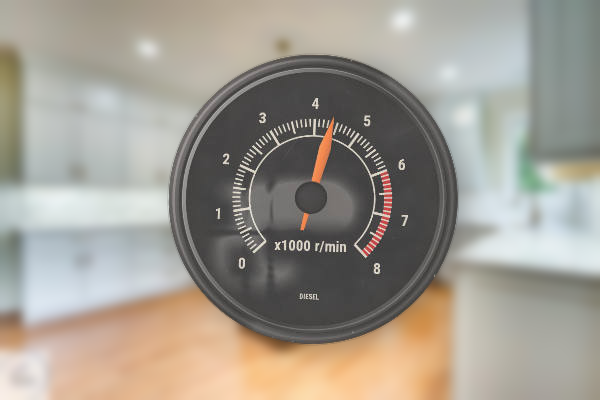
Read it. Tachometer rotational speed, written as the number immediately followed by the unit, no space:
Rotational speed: 4400rpm
